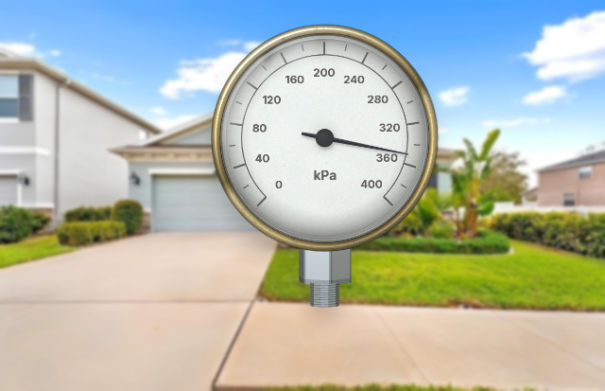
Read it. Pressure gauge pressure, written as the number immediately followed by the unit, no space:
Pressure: 350kPa
